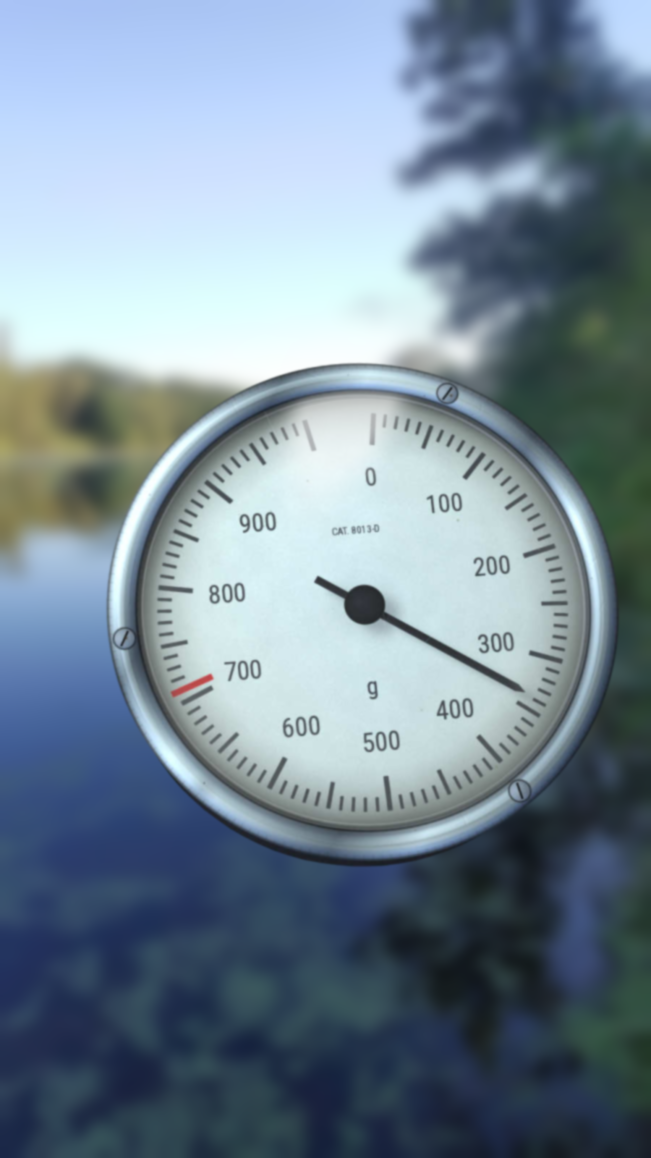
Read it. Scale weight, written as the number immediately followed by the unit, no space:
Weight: 340g
